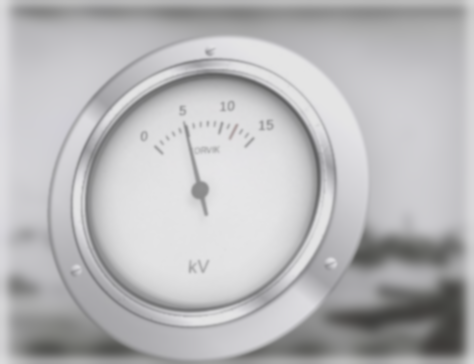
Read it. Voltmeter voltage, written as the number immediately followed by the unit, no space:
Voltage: 5kV
